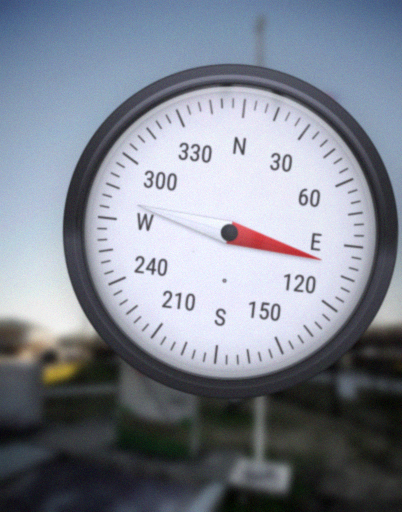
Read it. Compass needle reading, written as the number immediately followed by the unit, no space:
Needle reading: 100°
